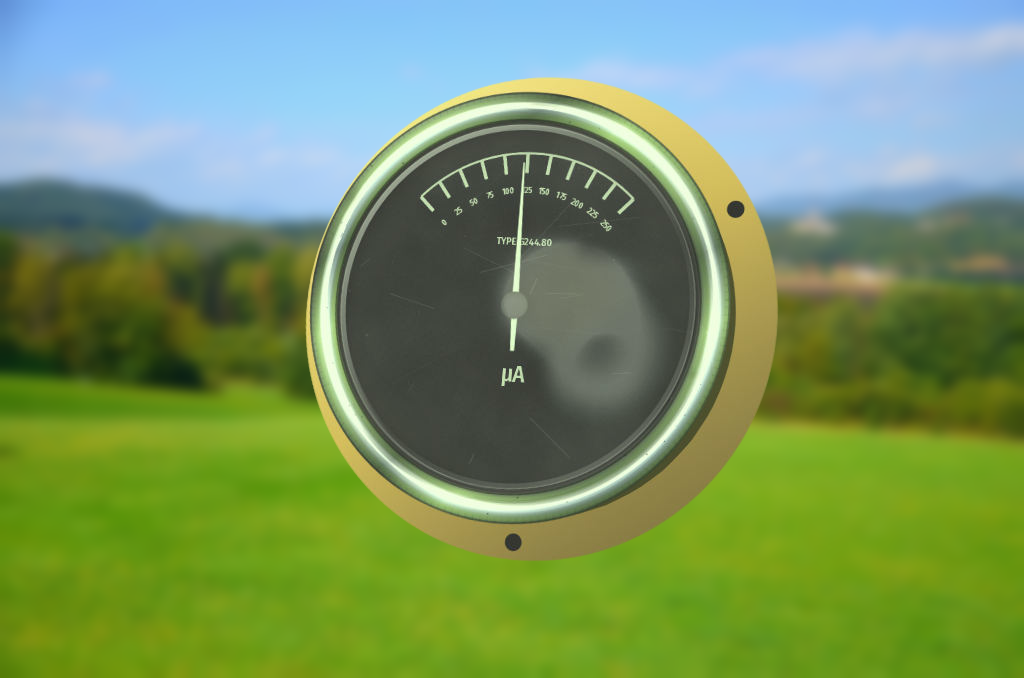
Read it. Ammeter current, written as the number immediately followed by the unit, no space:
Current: 125µA
